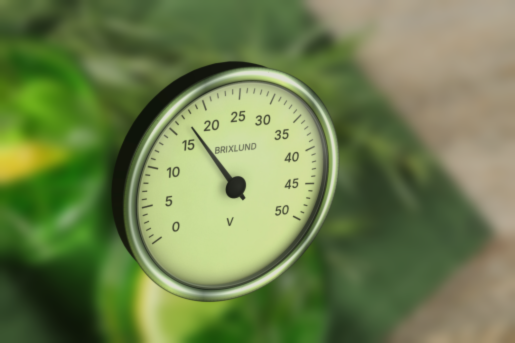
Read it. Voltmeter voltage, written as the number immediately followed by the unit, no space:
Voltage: 17V
